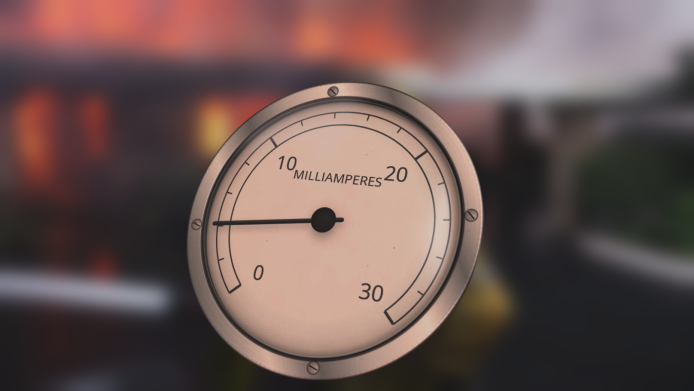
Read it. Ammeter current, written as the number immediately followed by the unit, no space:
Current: 4mA
